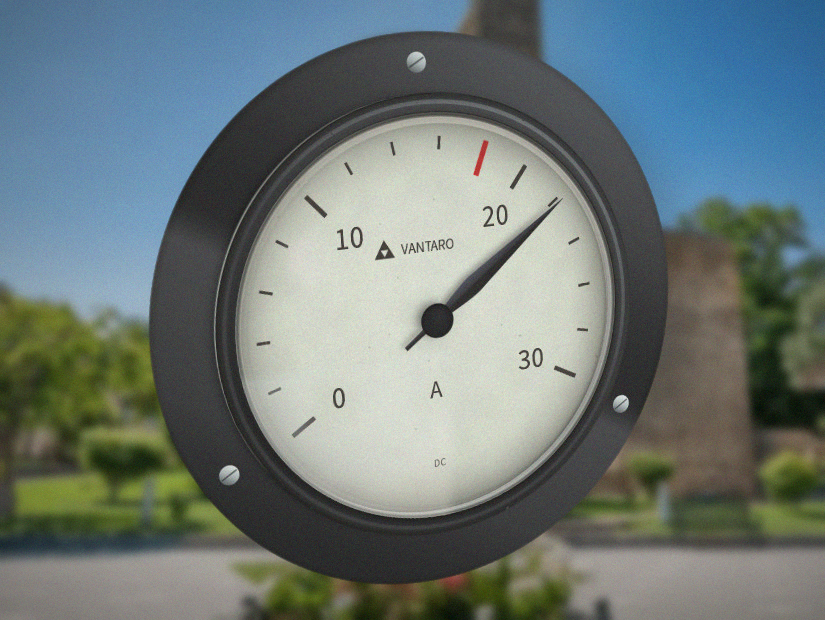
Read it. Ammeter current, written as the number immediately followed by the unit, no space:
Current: 22A
